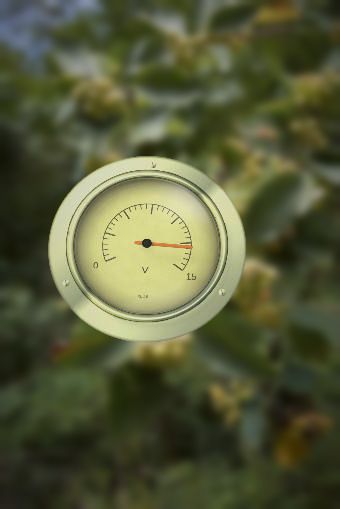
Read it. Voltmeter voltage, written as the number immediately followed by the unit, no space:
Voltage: 13V
